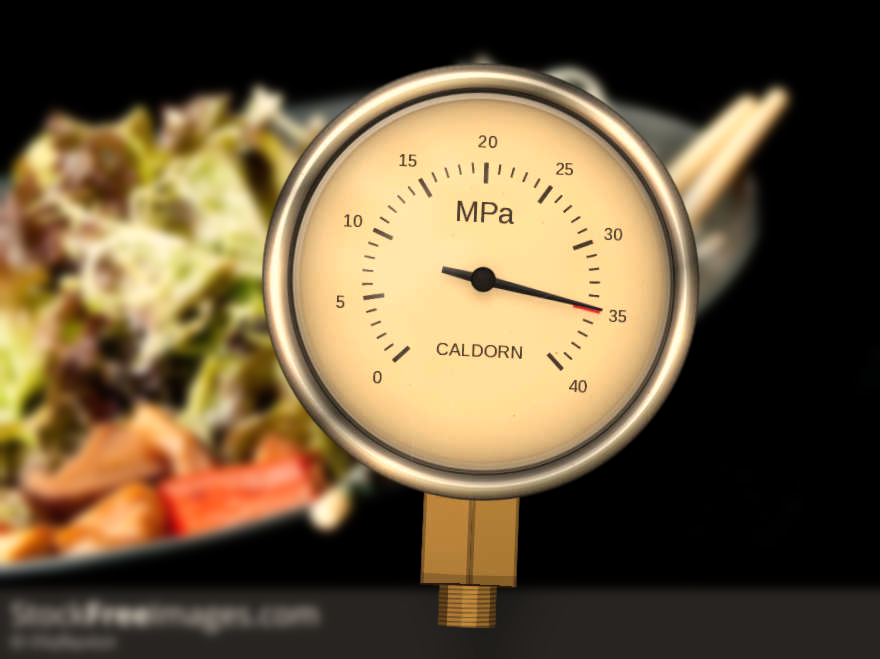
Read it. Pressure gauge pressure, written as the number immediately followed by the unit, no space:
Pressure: 35MPa
